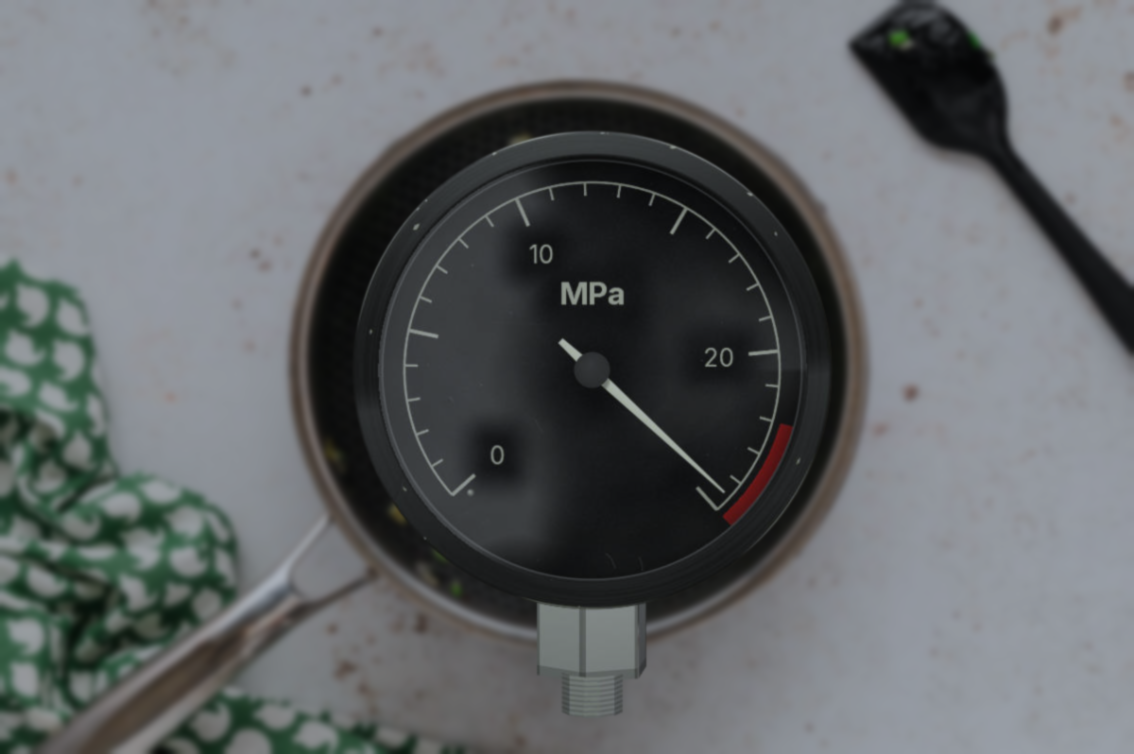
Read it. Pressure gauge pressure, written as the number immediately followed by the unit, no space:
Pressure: 24.5MPa
